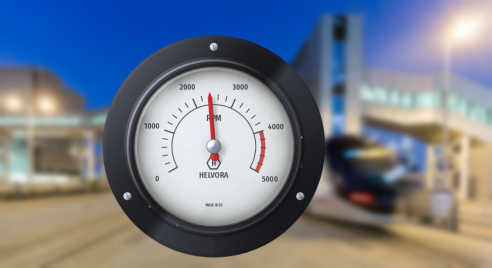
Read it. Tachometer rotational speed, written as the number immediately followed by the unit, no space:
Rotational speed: 2400rpm
